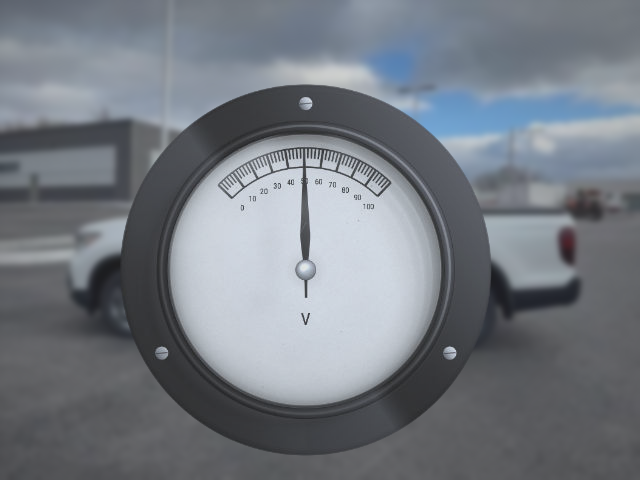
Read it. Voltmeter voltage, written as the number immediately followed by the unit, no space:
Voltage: 50V
